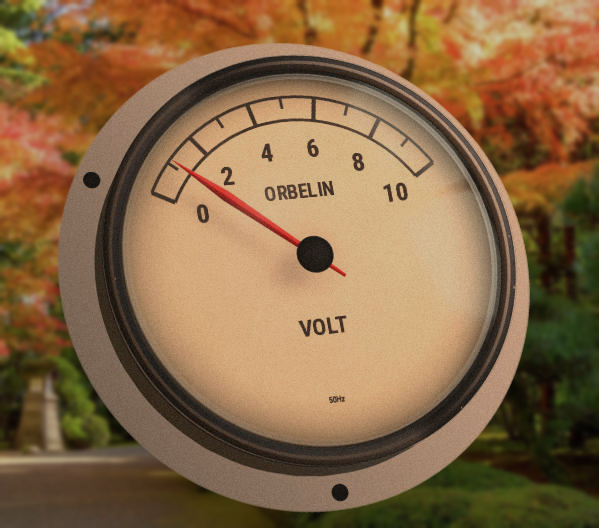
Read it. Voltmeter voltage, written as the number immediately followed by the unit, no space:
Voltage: 1V
